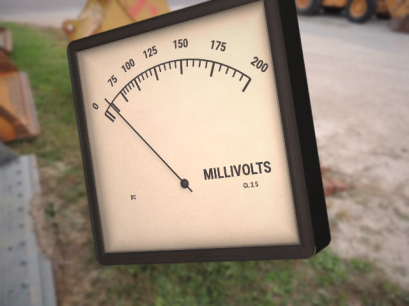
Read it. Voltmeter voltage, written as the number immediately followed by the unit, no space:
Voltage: 50mV
